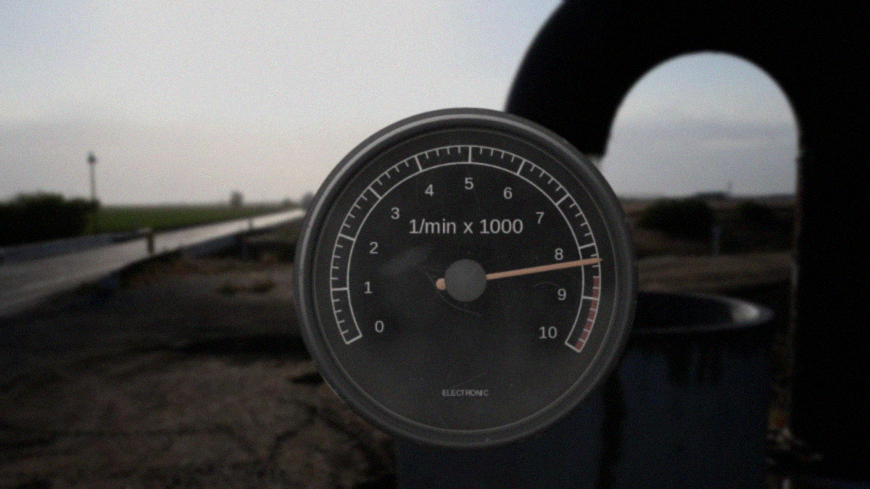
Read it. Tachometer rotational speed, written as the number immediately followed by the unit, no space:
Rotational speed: 8300rpm
